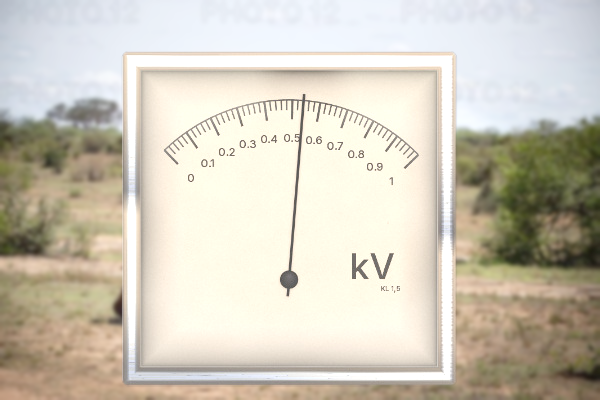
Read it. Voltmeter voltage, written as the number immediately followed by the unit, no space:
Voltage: 0.54kV
